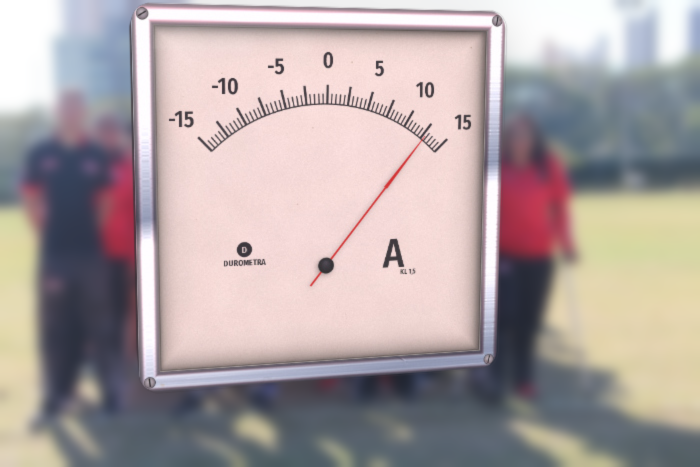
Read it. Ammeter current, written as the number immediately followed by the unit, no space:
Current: 12.5A
